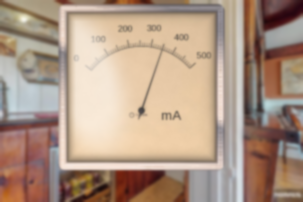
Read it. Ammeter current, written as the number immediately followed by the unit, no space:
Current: 350mA
